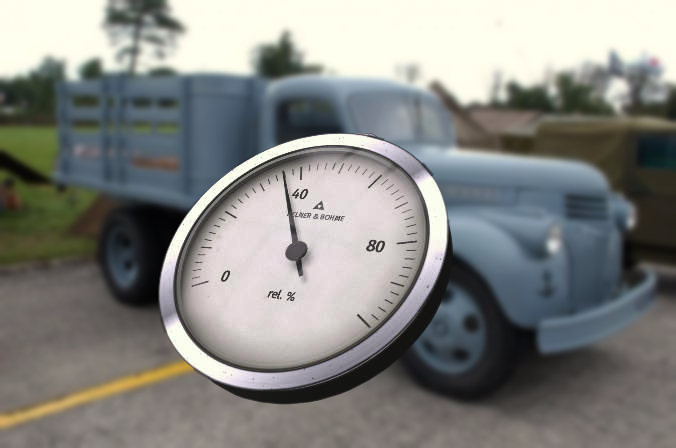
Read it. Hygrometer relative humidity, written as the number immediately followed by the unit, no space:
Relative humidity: 36%
